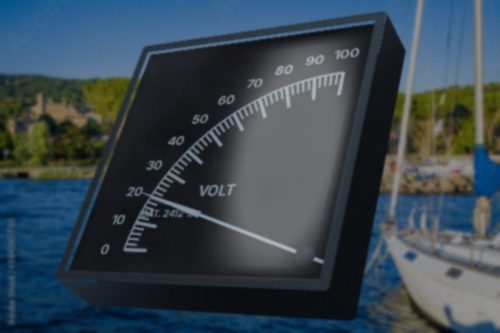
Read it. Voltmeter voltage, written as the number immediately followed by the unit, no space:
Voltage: 20V
